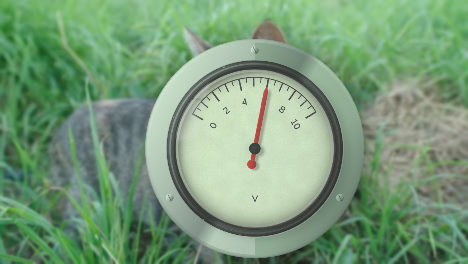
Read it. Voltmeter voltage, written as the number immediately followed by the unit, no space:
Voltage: 6V
